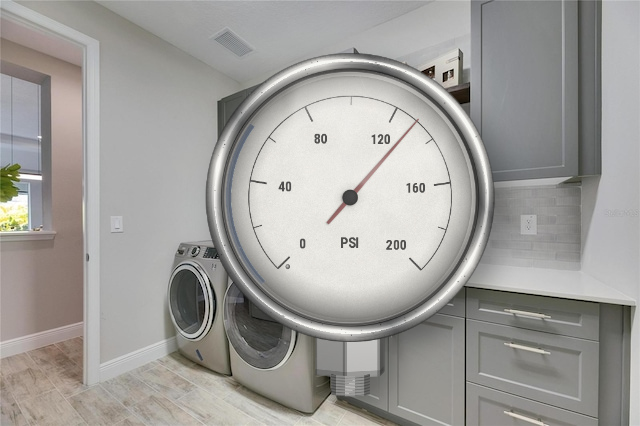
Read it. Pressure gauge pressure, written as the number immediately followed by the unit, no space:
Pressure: 130psi
